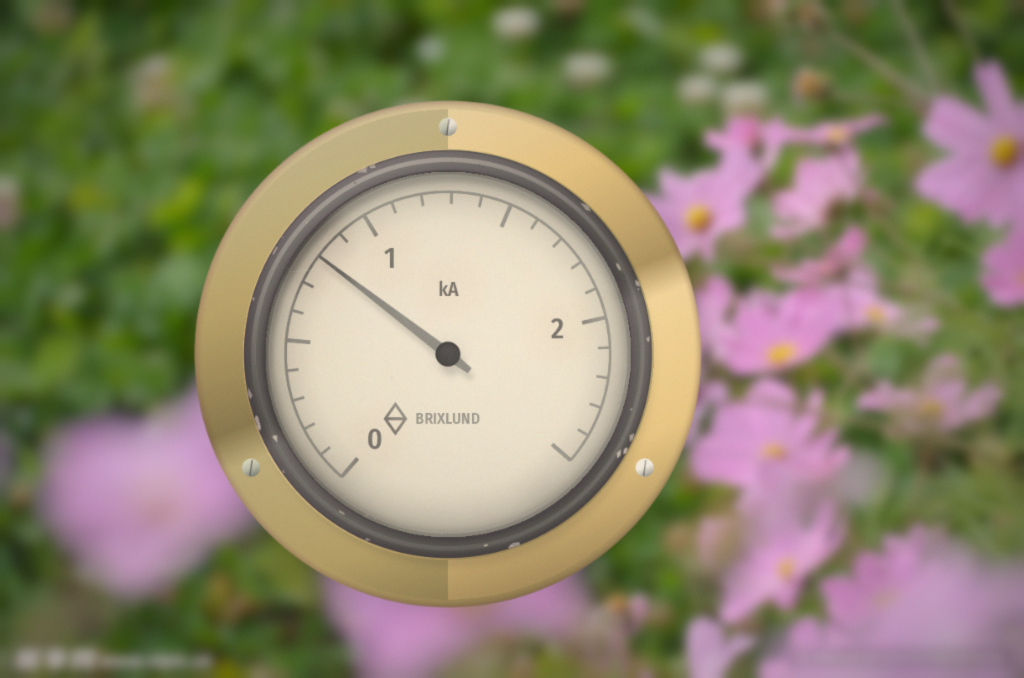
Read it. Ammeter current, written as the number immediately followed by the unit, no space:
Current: 0.8kA
